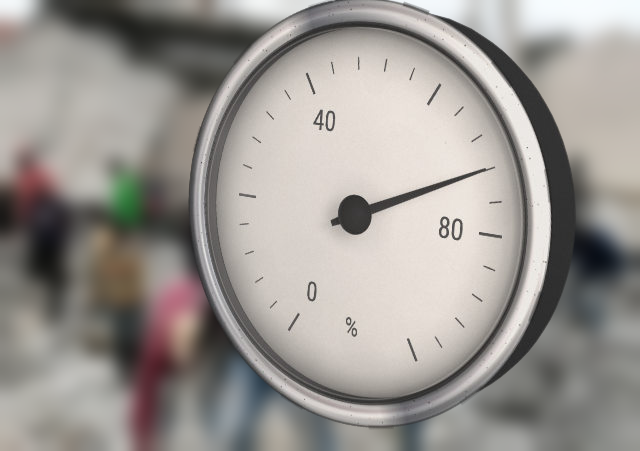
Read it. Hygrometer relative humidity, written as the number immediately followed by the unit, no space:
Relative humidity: 72%
